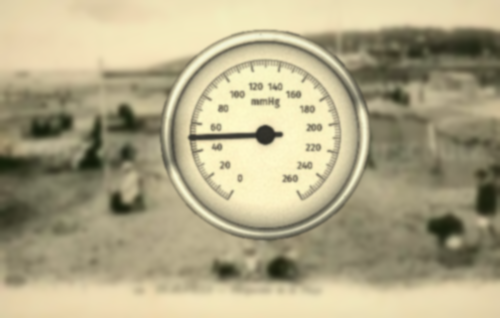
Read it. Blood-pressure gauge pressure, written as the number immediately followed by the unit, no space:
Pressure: 50mmHg
